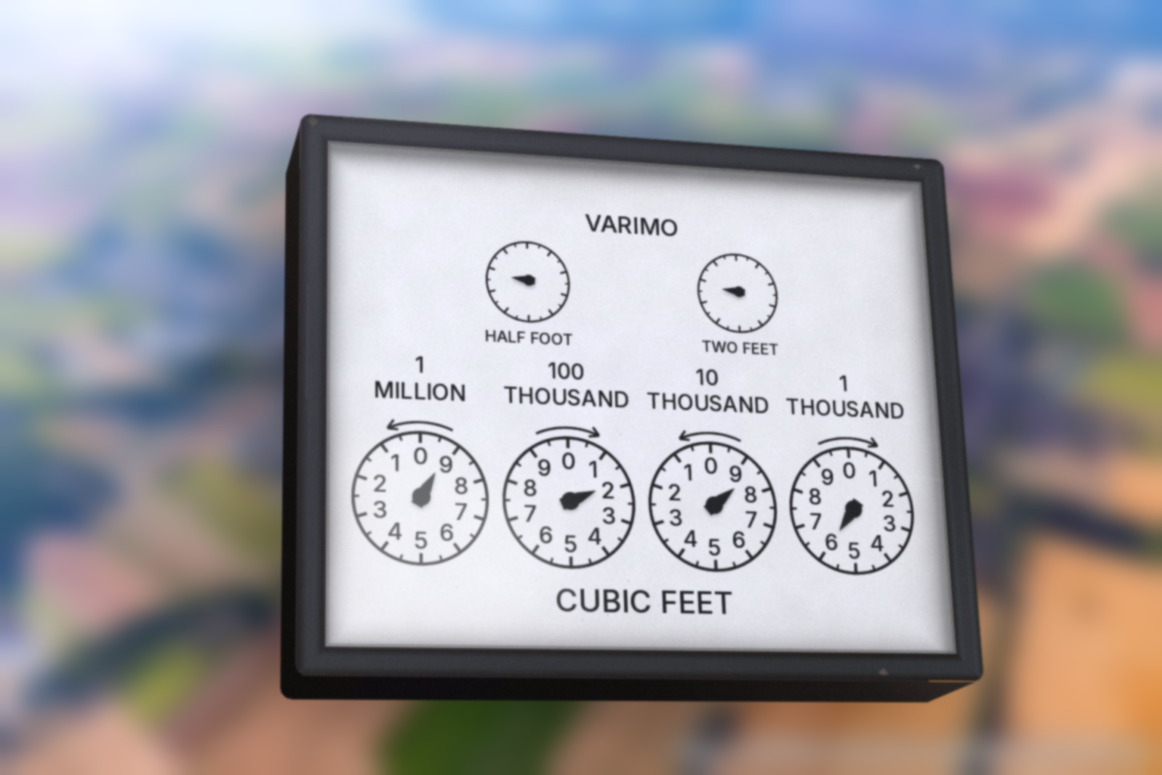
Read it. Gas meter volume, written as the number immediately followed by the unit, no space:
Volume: 918600ft³
